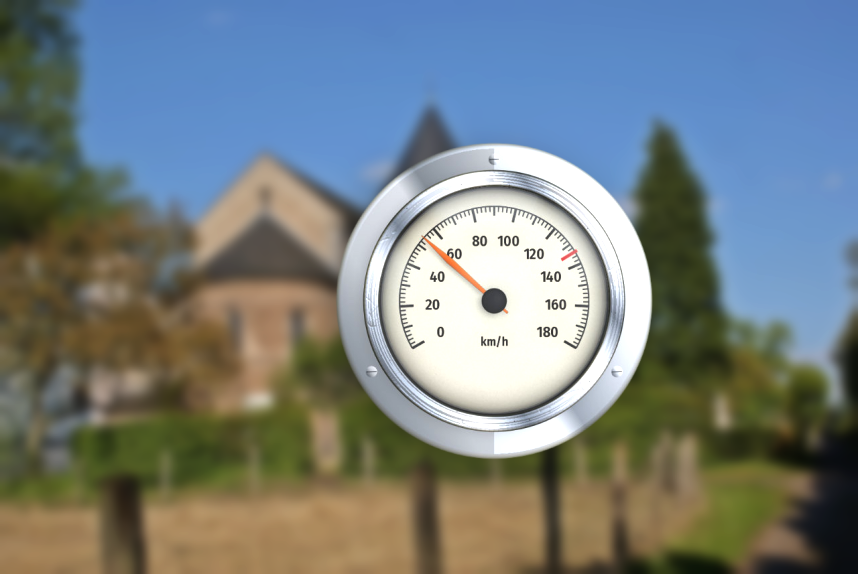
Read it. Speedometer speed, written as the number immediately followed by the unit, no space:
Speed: 54km/h
